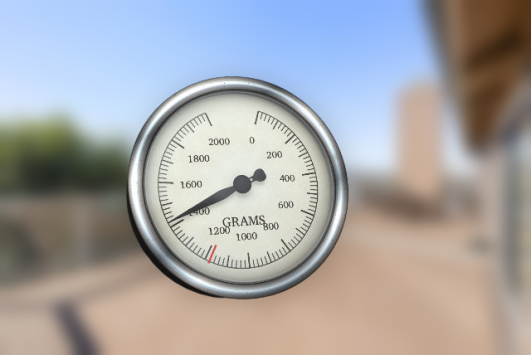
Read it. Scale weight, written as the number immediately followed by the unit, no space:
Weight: 1420g
